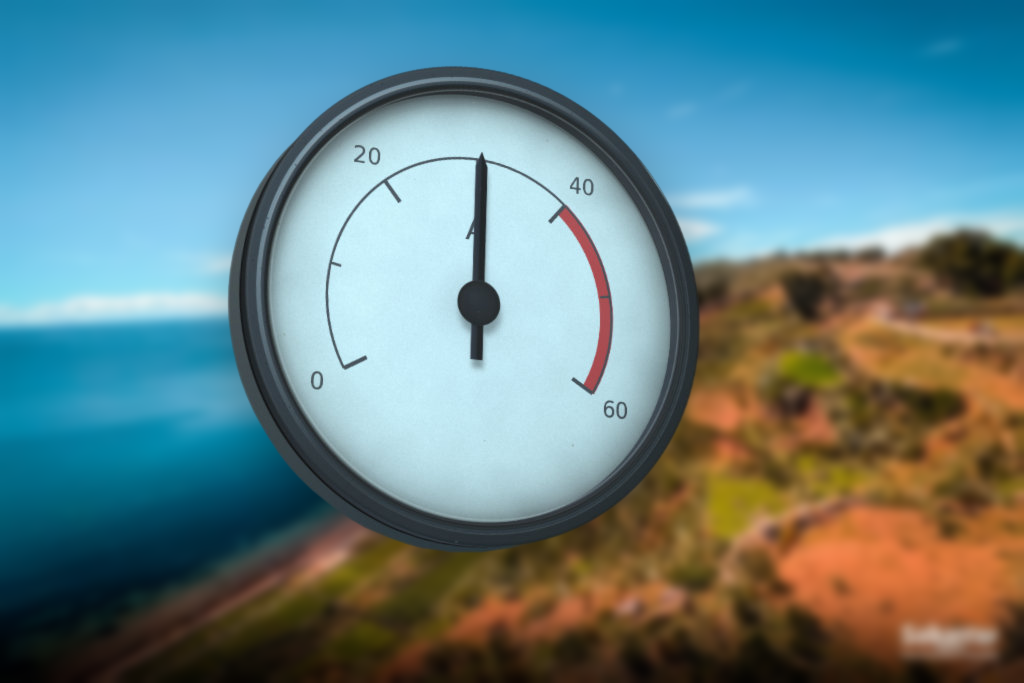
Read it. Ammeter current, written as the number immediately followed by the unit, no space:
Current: 30A
